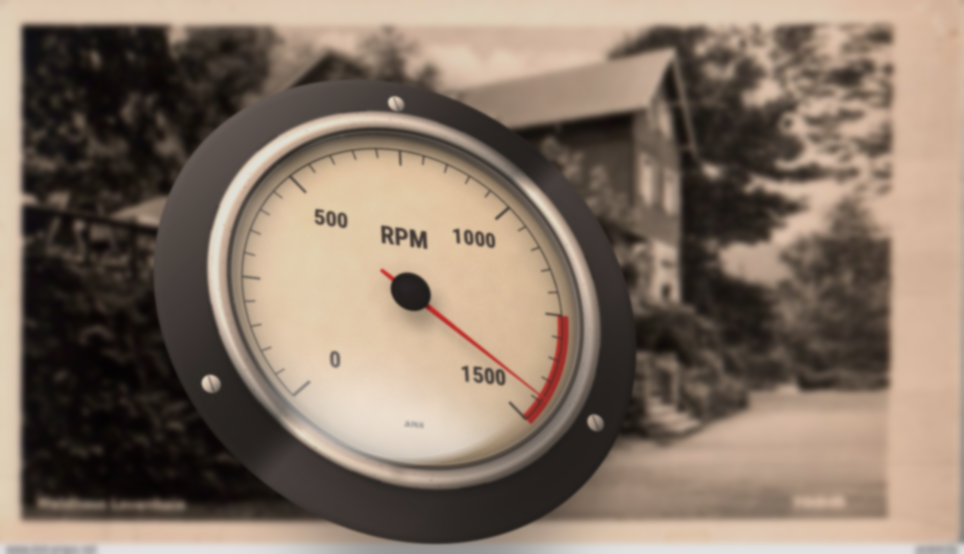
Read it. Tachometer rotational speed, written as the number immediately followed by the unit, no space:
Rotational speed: 1450rpm
